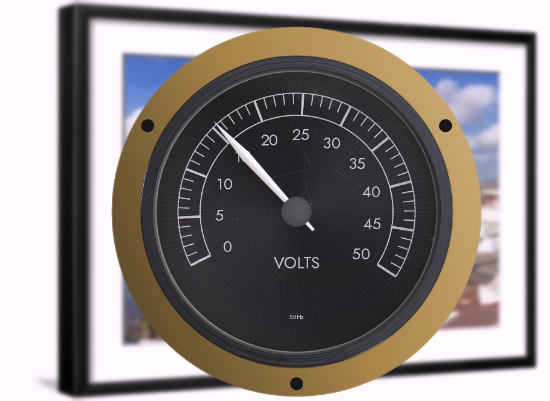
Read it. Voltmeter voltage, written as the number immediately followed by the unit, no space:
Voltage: 15.5V
